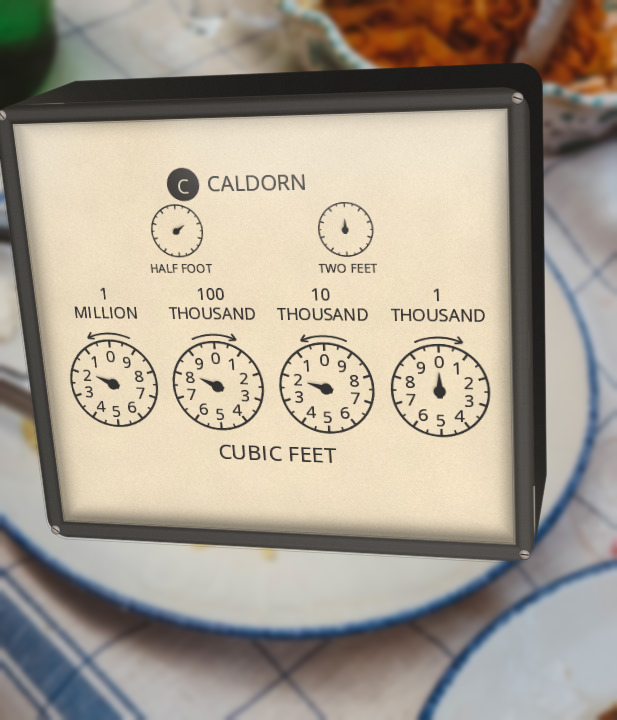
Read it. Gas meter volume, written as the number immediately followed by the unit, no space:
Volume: 182000ft³
